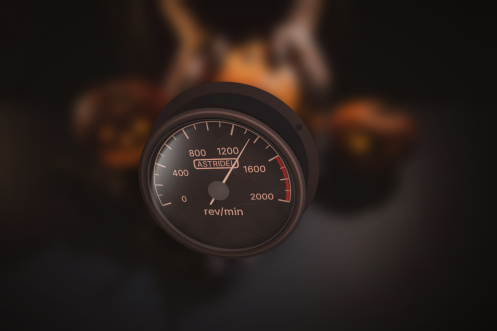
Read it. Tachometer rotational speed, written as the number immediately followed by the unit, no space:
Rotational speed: 1350rpm
